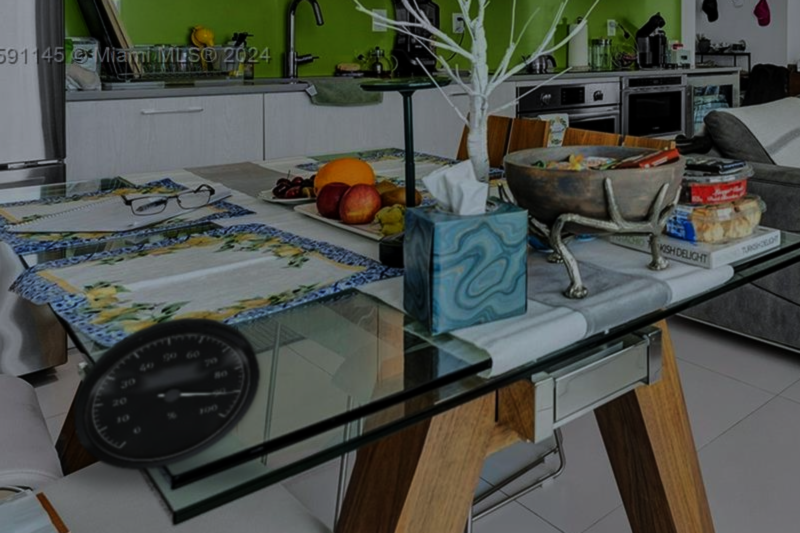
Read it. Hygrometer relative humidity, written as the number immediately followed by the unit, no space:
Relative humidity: 90%
